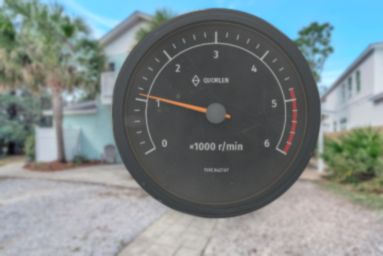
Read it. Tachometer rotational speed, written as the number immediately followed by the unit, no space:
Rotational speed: 1100rpm
